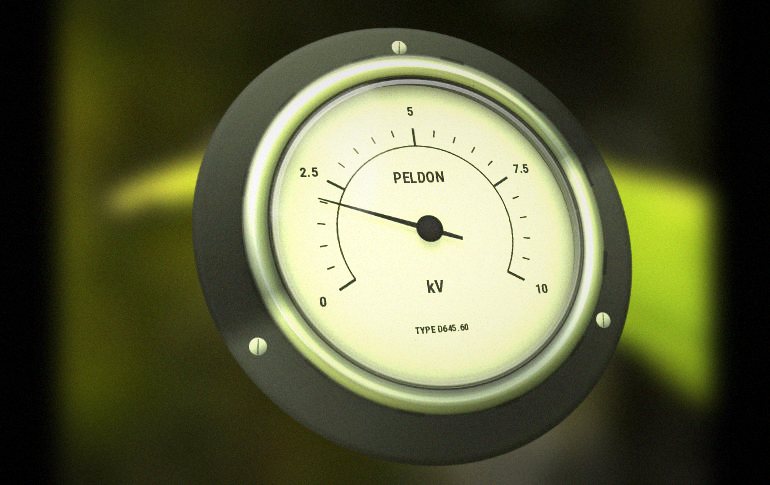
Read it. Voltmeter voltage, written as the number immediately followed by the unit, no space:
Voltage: 2kV
